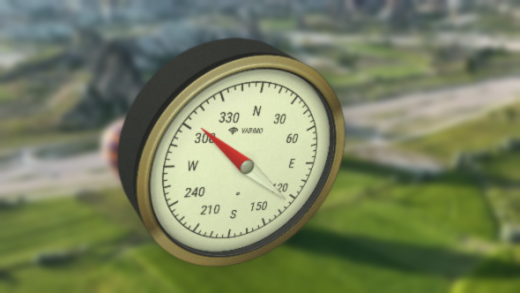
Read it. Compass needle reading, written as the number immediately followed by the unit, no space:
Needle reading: 305°
